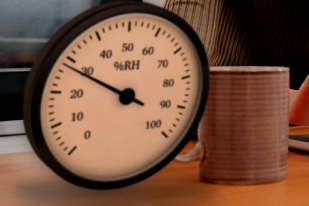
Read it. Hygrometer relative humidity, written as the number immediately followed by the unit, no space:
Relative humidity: 28%
